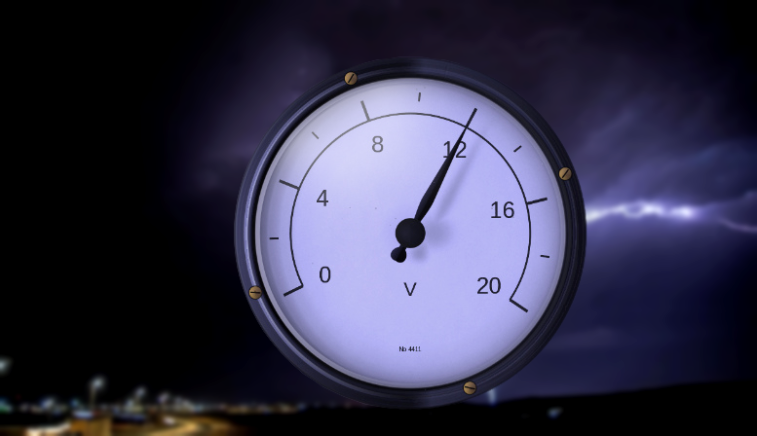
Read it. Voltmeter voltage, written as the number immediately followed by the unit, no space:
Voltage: 12V
